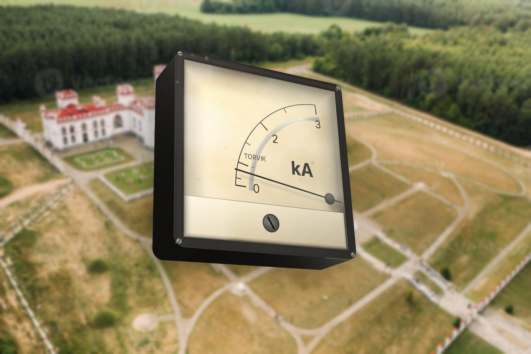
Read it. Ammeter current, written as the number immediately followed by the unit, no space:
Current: 0.75kA
